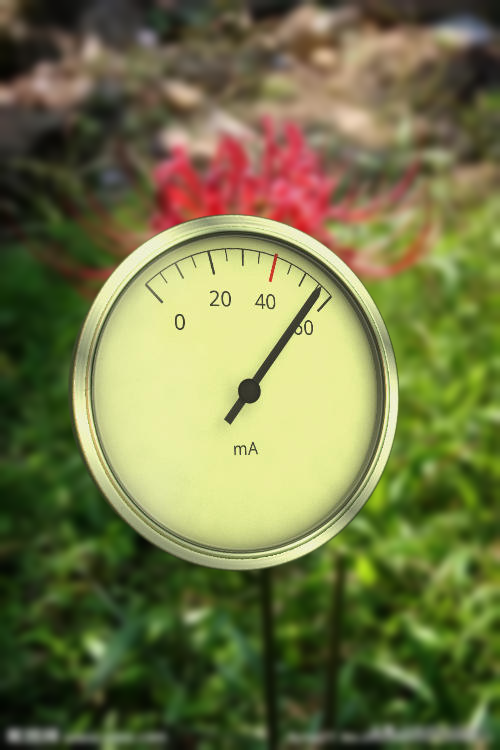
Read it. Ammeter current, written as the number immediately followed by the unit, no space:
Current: 55mA
